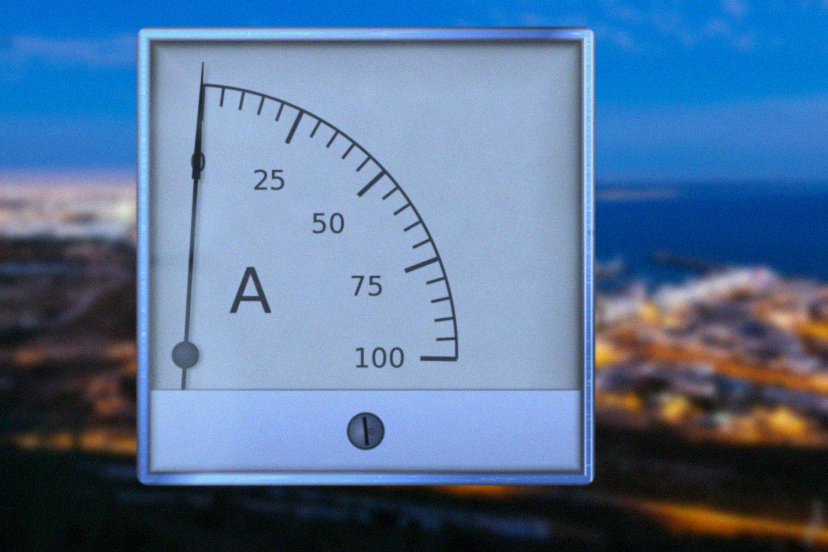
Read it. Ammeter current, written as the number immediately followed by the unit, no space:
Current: 0A
